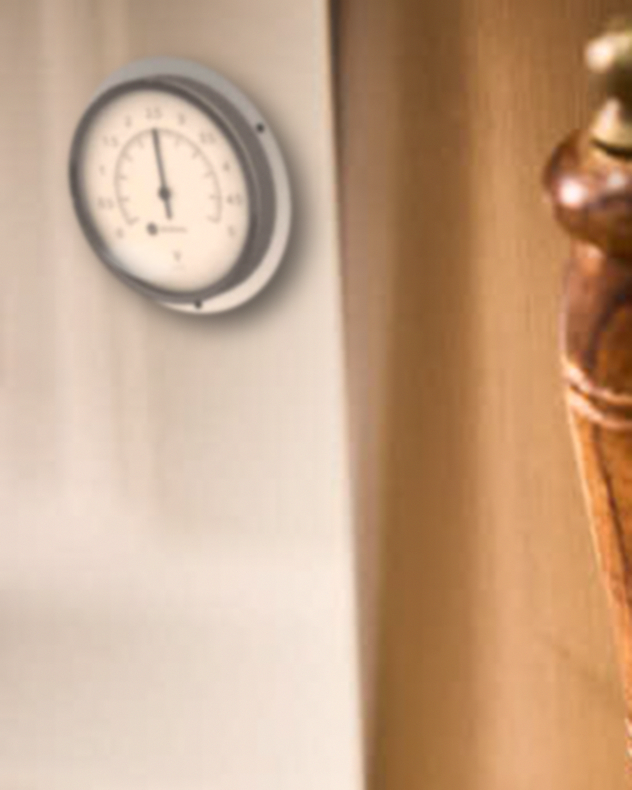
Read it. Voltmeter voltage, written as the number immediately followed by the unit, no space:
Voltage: 2.5V
